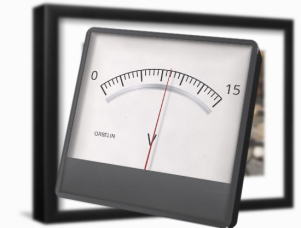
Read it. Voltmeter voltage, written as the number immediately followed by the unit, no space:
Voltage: 8.5V
